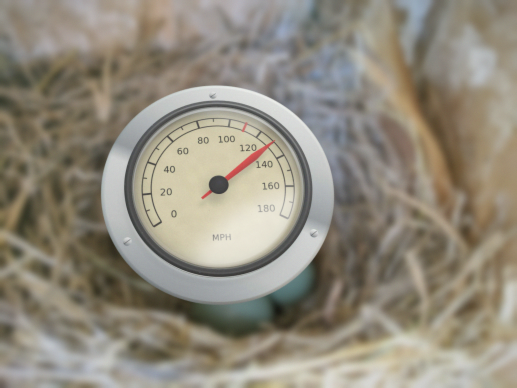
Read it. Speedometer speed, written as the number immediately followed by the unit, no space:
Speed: 130mph
